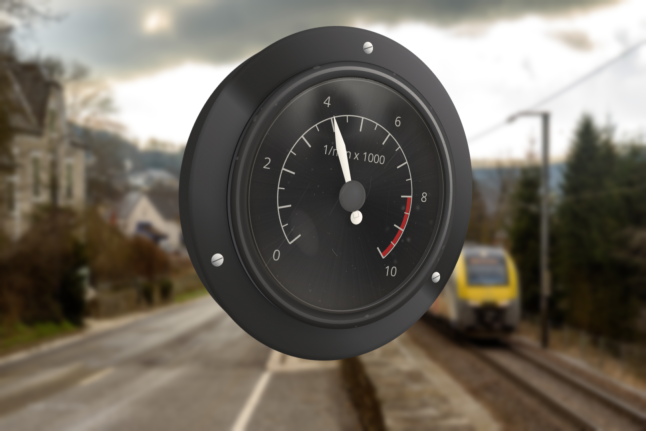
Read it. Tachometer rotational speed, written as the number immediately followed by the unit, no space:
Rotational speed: 4000rpm
